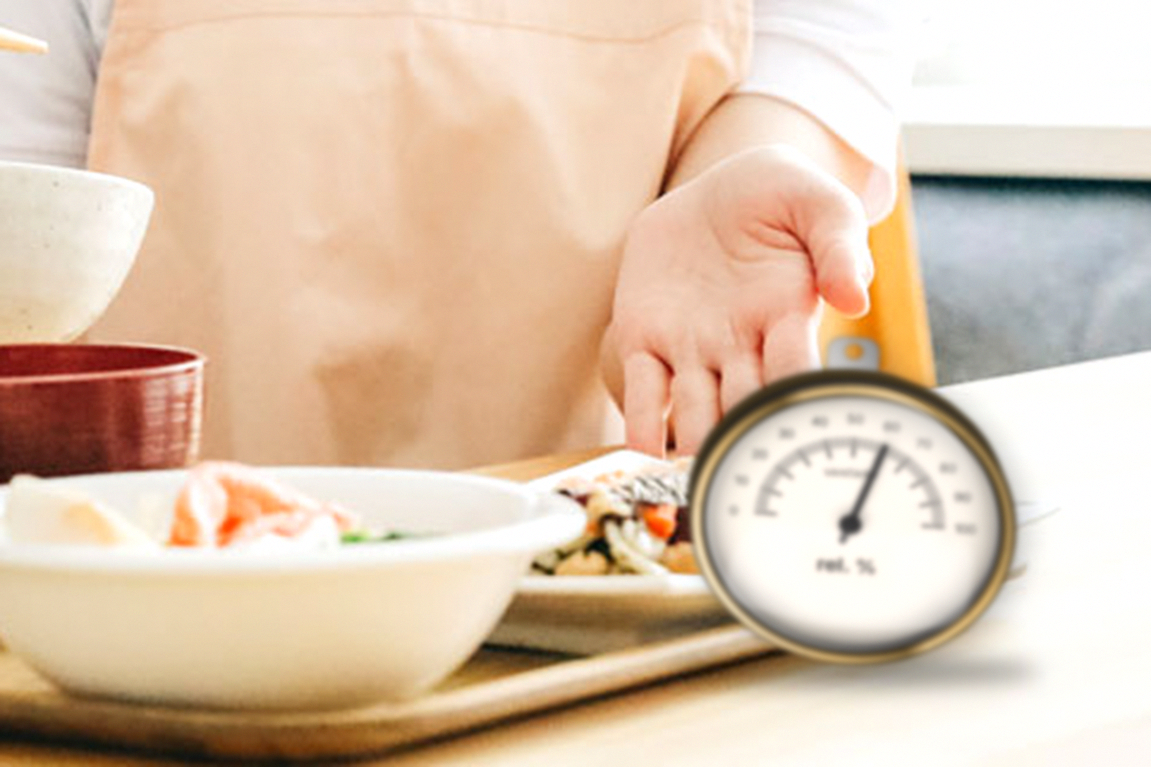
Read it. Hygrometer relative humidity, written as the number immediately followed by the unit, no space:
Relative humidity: 60%
